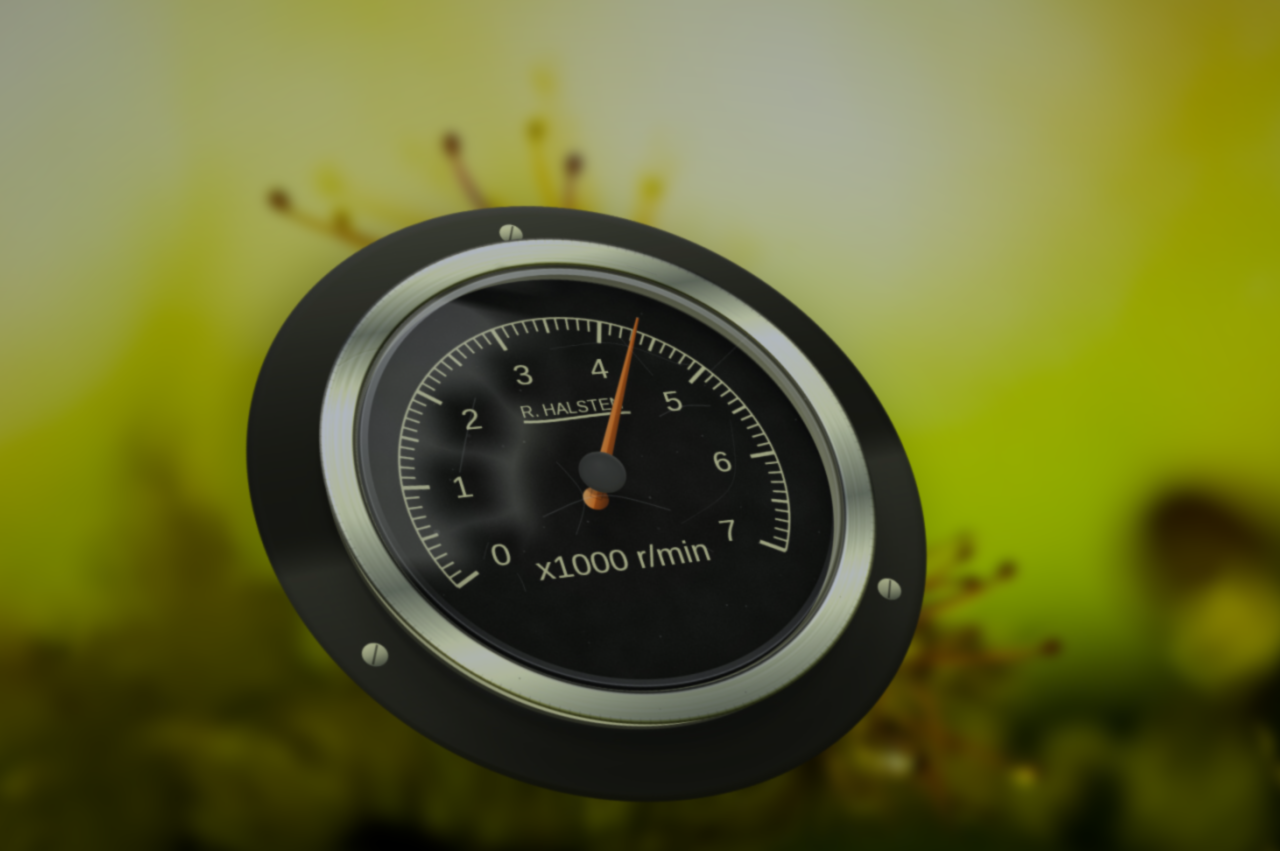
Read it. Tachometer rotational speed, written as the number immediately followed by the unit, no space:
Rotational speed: 4300rpm
